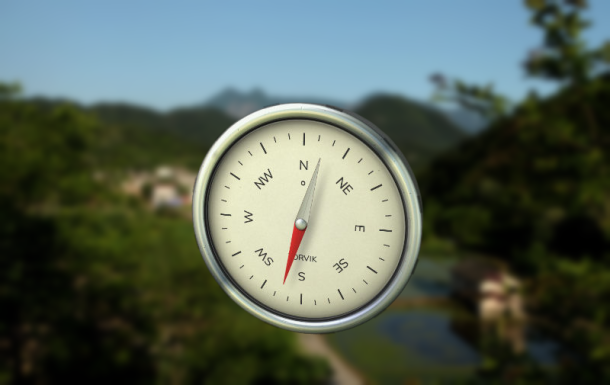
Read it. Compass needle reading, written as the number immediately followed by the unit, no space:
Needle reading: 195°
